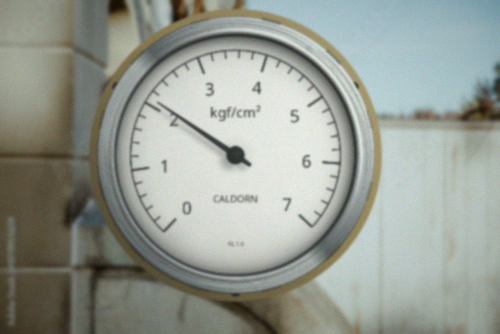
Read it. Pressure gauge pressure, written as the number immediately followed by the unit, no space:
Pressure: 2.1kg/cm²
